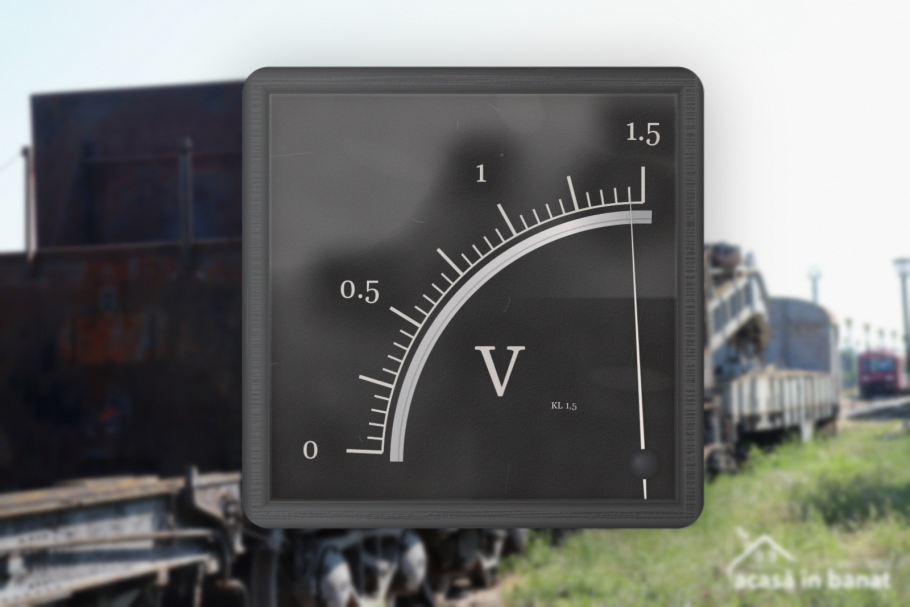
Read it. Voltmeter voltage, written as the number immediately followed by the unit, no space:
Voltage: 1.45V
